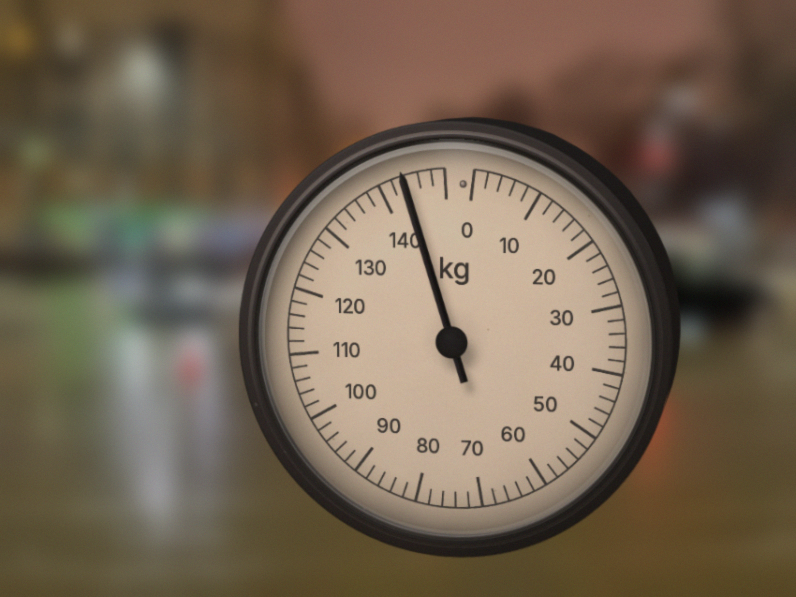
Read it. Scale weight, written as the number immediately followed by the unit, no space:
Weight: 144kg
